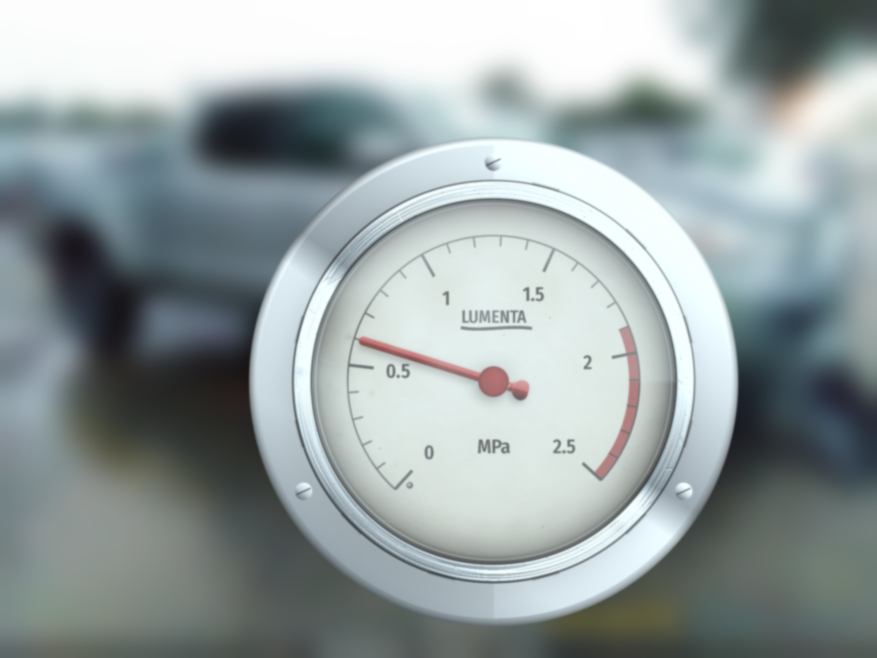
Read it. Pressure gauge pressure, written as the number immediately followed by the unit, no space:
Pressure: 0.6MPa
